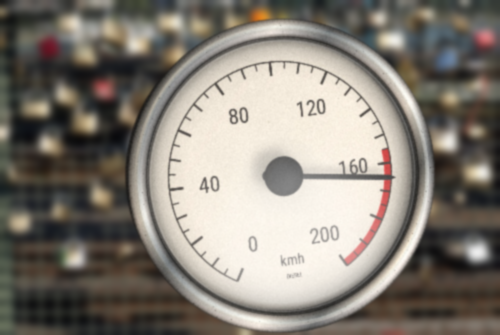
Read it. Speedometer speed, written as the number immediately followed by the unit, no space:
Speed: 165km/h
